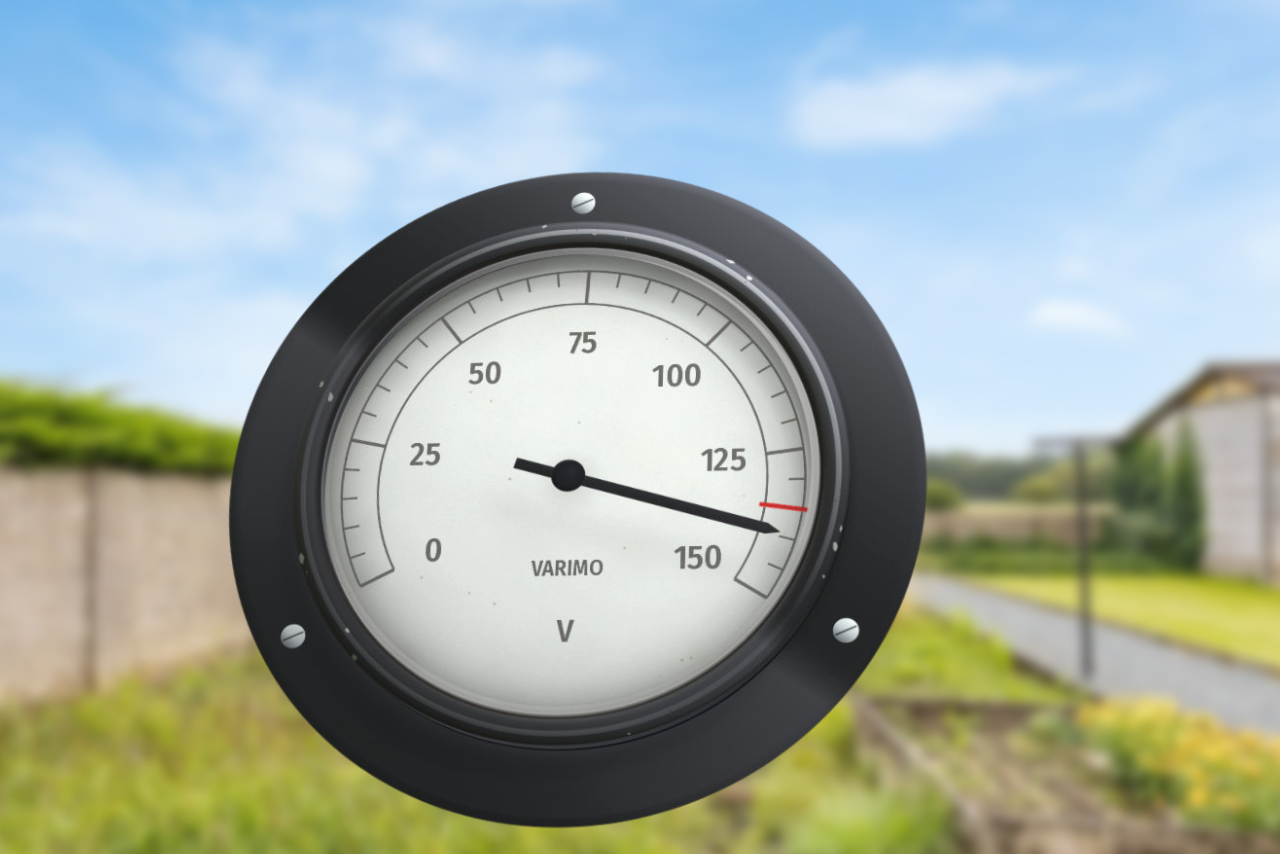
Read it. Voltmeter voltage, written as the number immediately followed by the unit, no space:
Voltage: 140V
